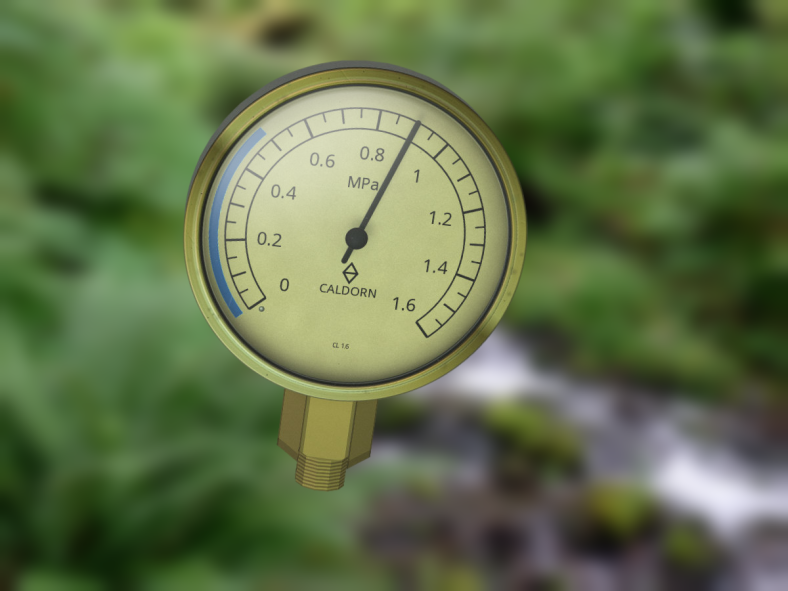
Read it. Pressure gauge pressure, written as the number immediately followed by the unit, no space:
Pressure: 0.9MPa
